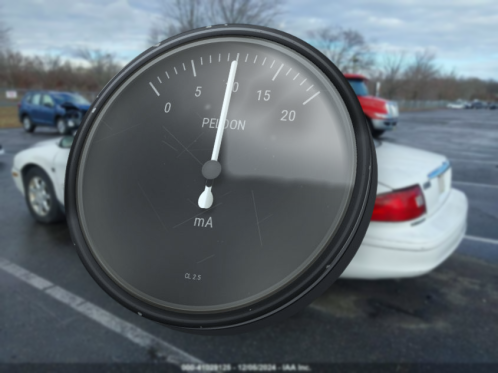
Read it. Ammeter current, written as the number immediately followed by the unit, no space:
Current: 10mA
